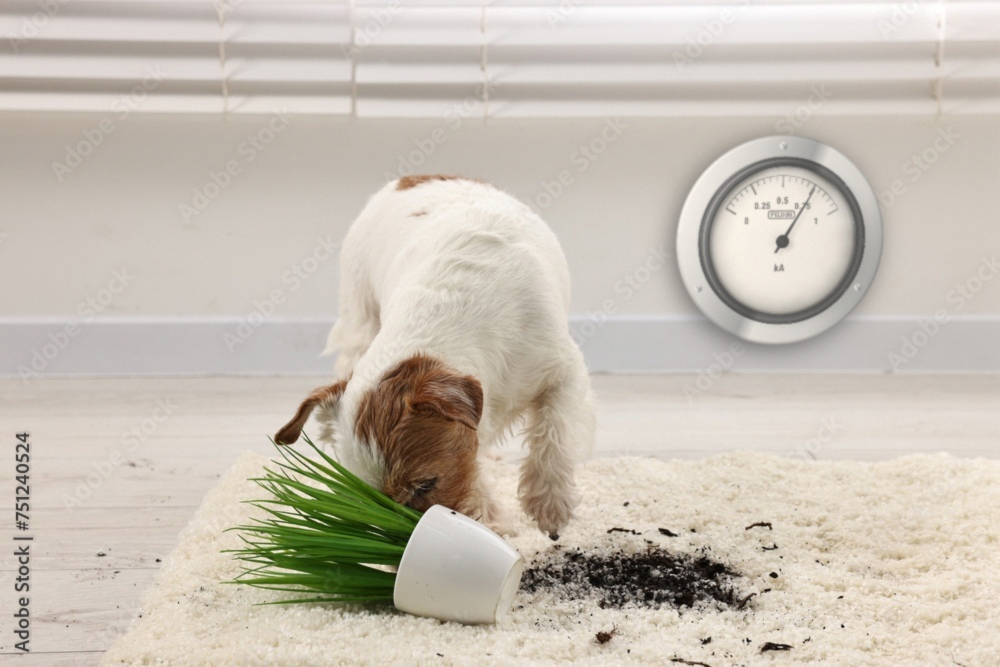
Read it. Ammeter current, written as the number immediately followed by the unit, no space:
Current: 0.75kA
